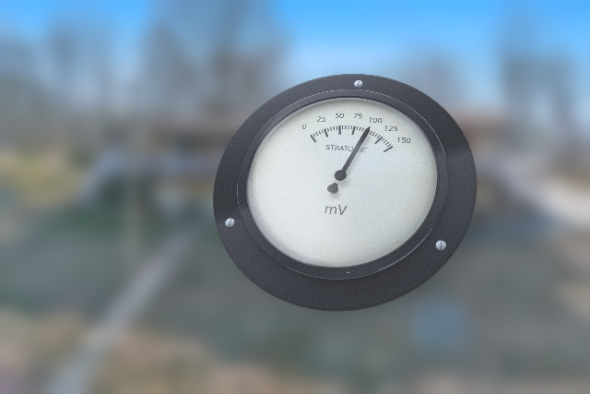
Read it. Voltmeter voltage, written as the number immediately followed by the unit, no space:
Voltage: 100mV
